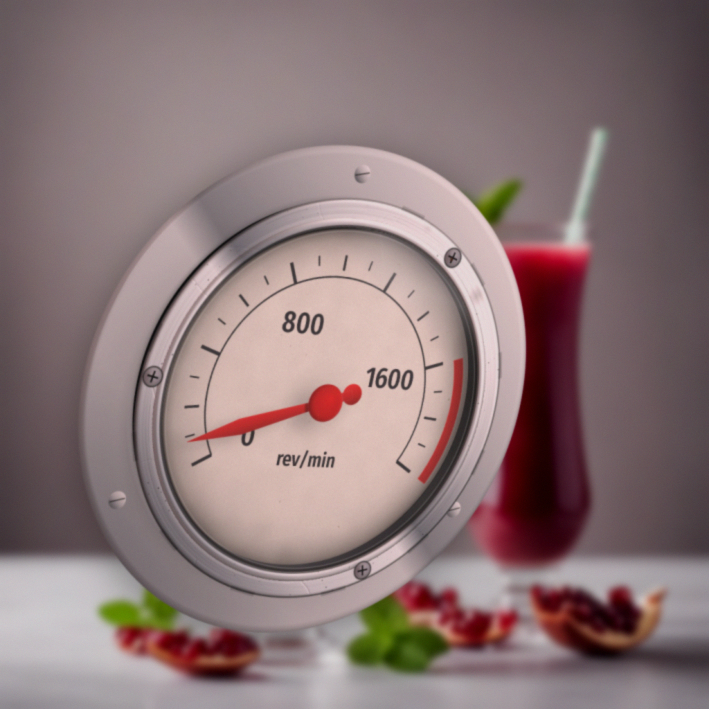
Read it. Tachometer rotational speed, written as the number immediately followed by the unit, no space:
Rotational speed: 100rpm
